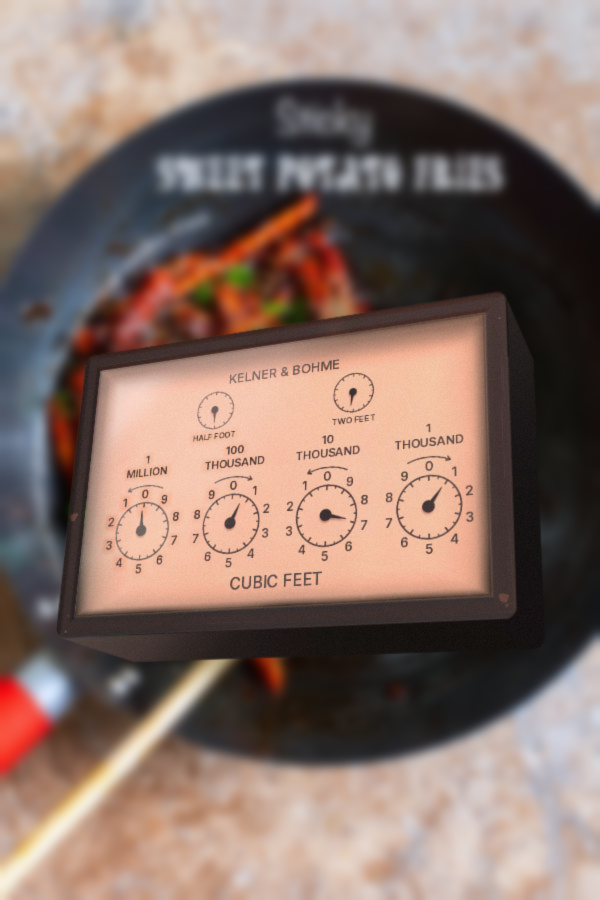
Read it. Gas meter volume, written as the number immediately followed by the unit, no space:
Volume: 7100ft³
